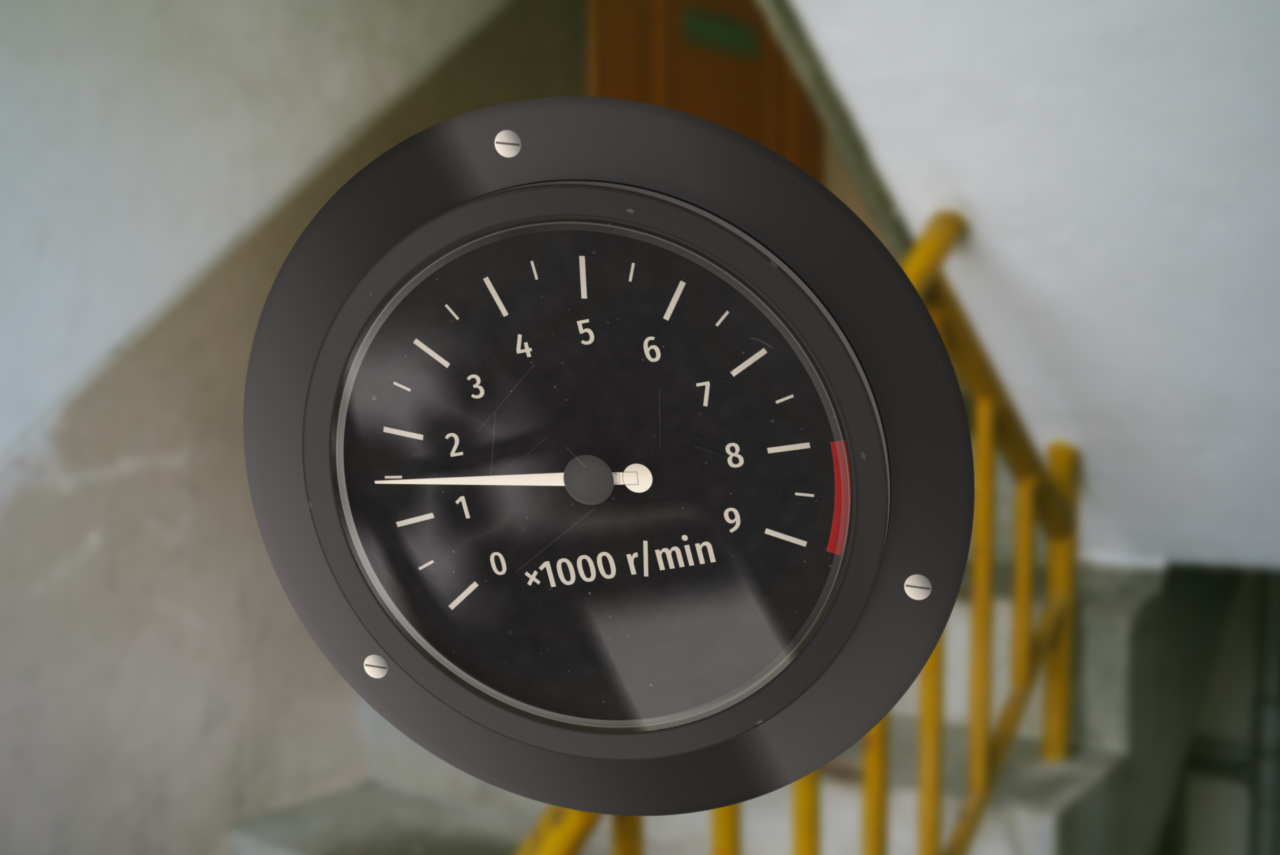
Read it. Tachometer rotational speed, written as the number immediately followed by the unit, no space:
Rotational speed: 1500rpm
